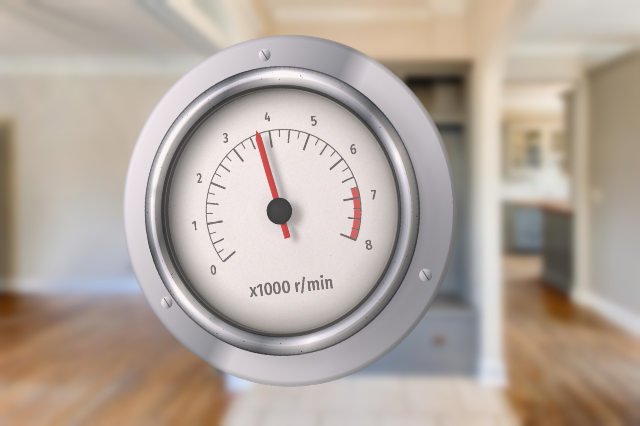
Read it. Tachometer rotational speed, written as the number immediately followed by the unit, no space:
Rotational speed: 3750rpm
